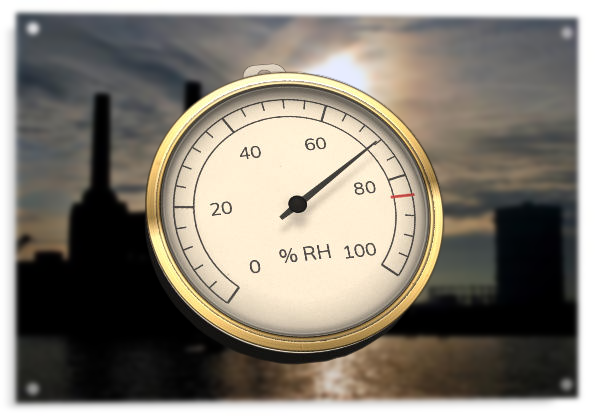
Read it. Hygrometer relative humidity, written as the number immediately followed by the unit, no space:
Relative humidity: 72%
